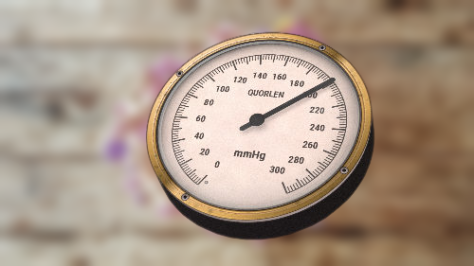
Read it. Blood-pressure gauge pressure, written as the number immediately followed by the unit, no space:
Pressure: 200mmHg
